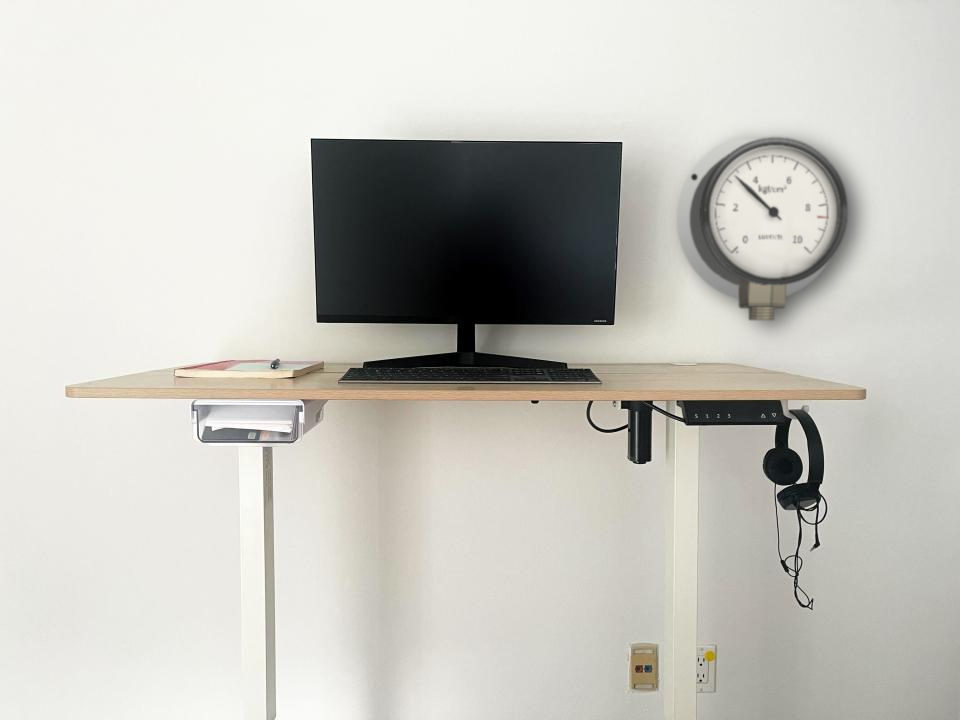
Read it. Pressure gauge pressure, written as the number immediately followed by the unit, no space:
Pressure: 3.25kg/cm²
